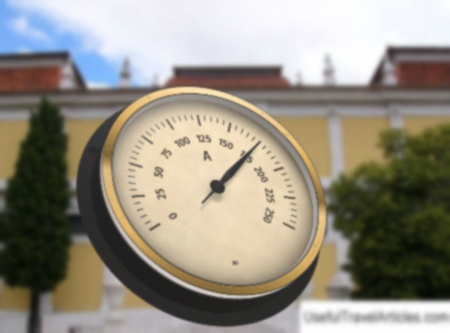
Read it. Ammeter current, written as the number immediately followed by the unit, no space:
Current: 175A
